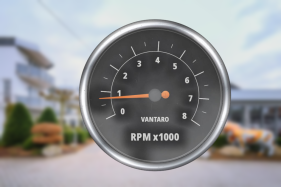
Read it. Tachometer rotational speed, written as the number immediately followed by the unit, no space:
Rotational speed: 750rpm
